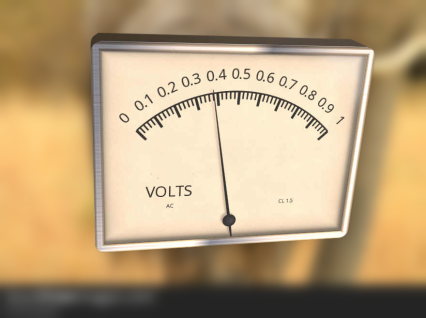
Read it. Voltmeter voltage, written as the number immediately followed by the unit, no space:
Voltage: 0.38V
